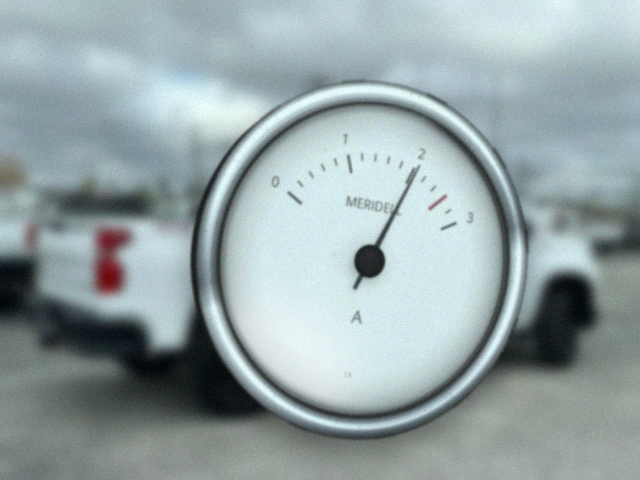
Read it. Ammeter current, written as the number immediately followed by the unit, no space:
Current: 2A
